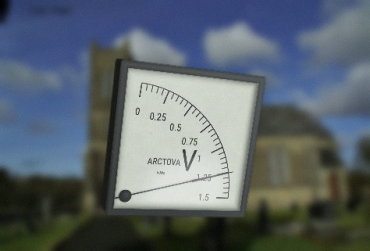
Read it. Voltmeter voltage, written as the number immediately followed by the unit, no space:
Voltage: 1.25V
